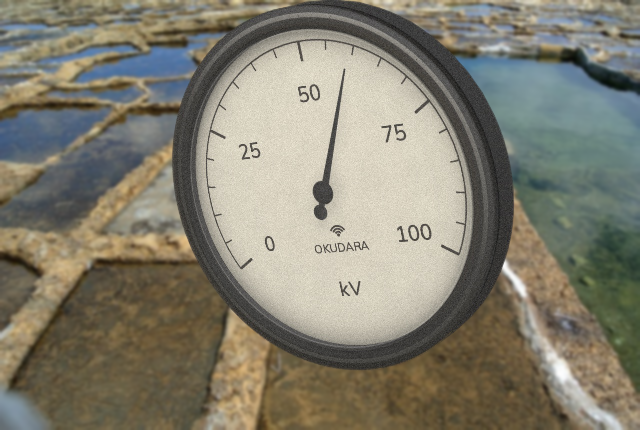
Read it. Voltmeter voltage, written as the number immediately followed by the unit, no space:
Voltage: 60kV
